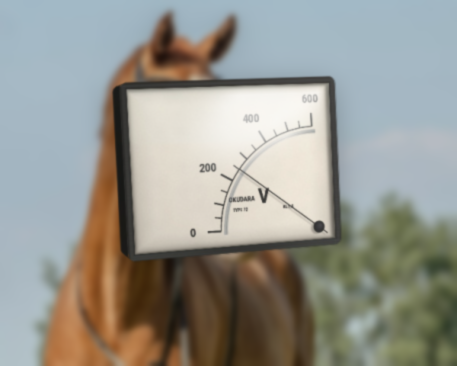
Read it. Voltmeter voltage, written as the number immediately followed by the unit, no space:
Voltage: 250V
